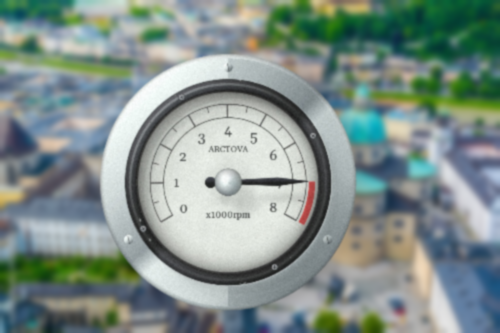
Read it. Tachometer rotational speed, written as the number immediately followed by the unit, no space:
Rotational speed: 7000rpm
